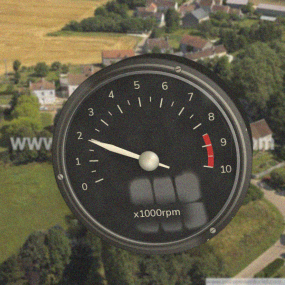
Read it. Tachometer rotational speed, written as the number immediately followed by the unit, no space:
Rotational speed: 2000rpm
